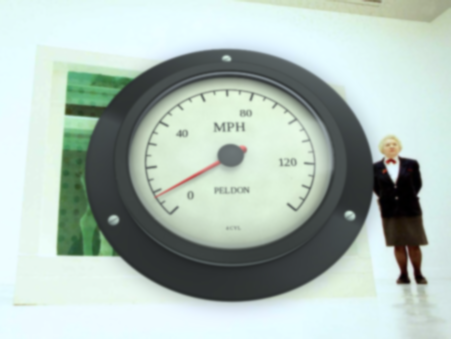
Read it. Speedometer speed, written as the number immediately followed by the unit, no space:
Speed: 7.5mph
